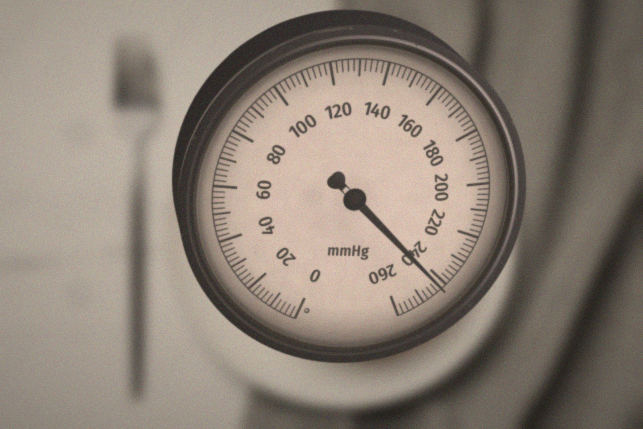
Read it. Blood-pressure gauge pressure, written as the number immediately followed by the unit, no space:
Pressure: 242mmHg
